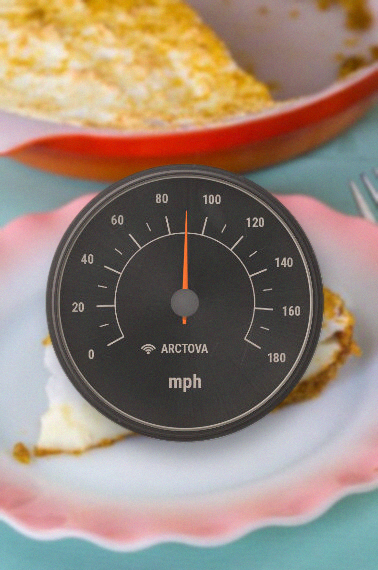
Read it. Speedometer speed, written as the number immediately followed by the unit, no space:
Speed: 90mph
